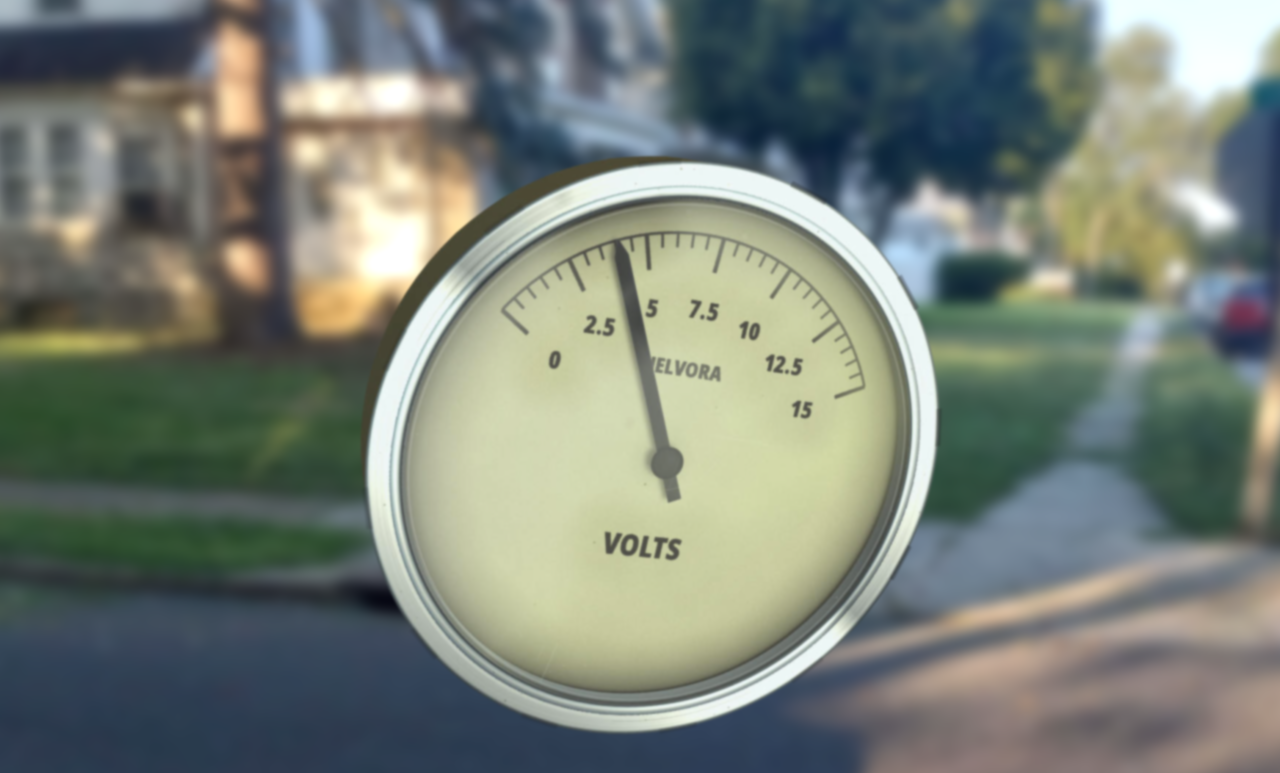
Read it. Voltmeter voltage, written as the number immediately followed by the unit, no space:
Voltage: 4V
